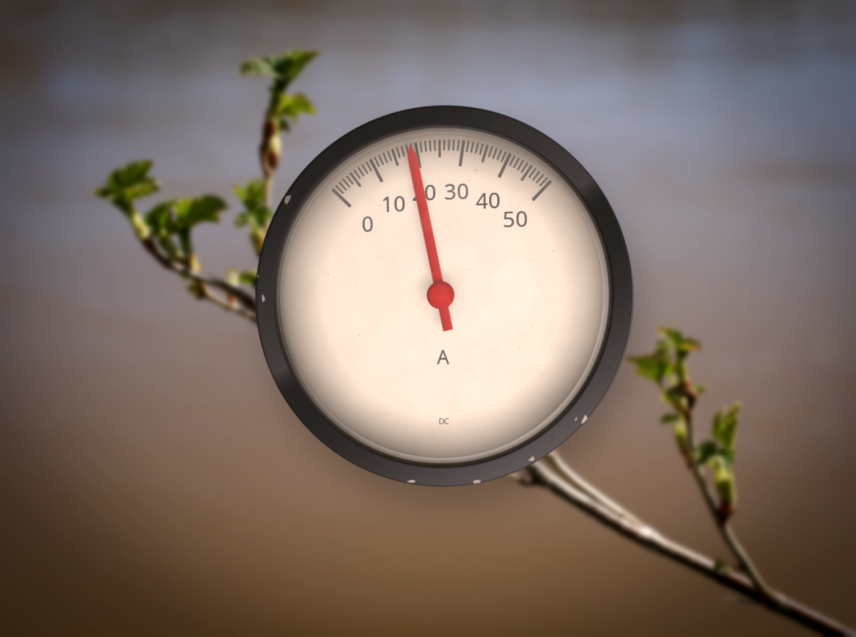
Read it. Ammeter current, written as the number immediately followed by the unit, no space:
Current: 19A
